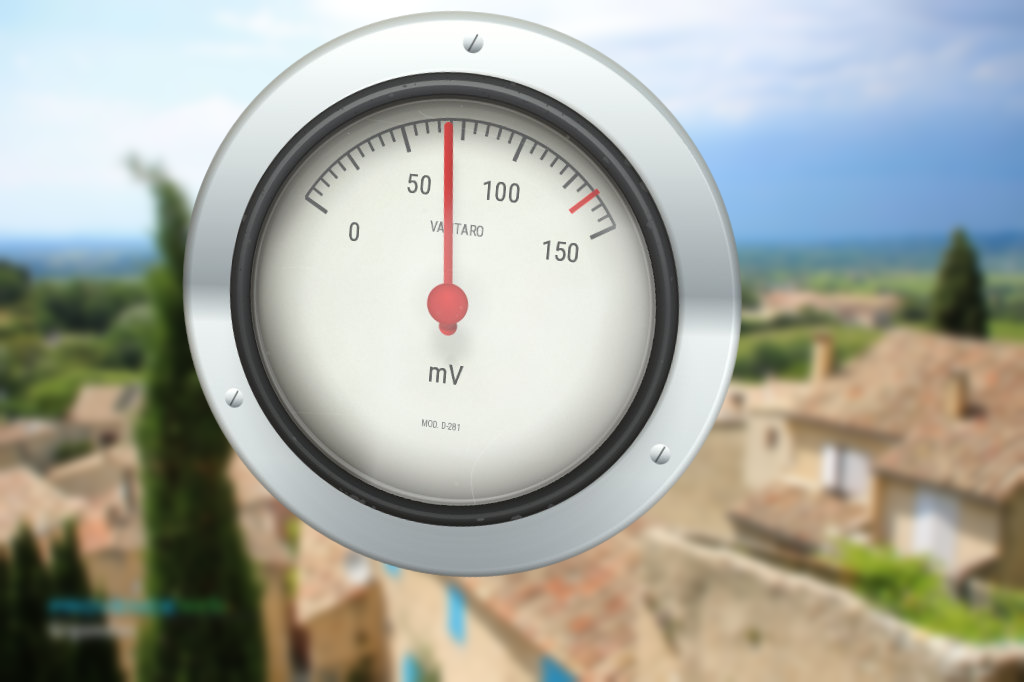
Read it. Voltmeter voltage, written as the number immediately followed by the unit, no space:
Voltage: 70mV
